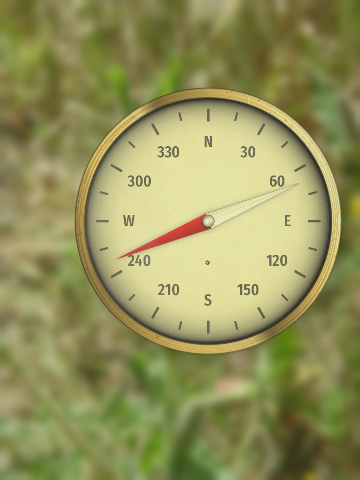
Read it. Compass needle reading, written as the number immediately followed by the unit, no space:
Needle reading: 247.5°
